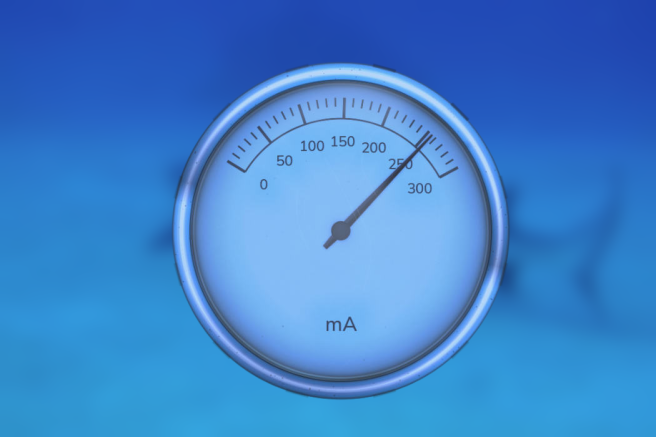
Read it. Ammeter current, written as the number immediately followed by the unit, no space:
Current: 255mA
